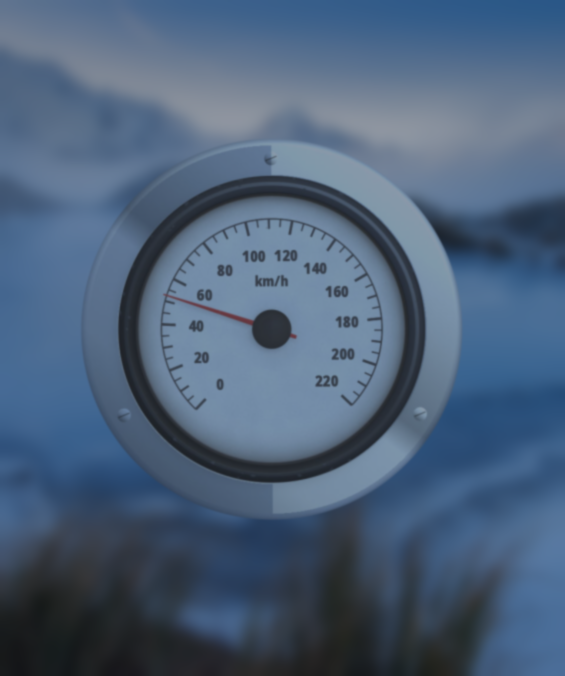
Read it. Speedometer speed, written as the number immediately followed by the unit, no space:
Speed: 52.5km/h
